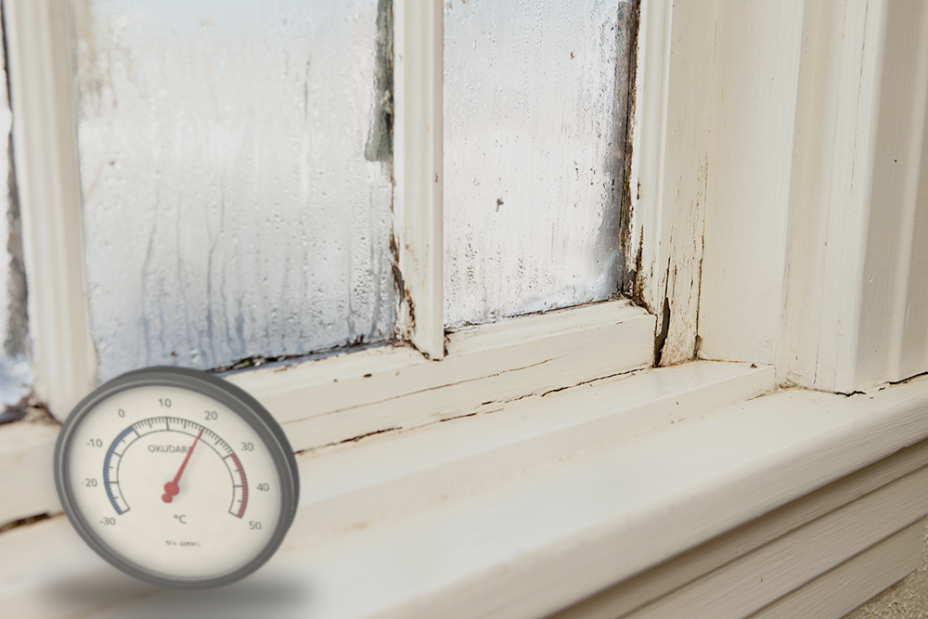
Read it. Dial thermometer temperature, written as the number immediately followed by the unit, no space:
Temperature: 20°C
